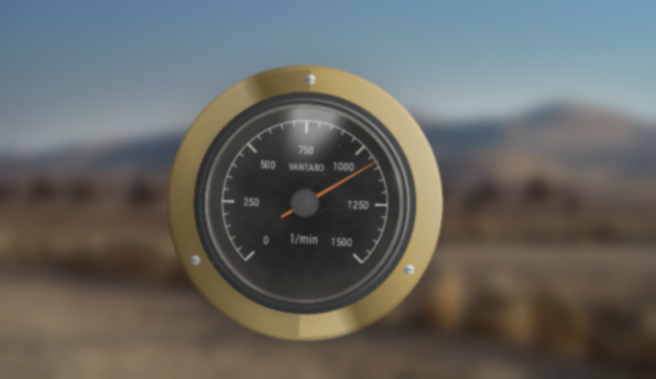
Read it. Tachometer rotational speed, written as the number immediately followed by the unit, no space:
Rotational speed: 1075rpm
